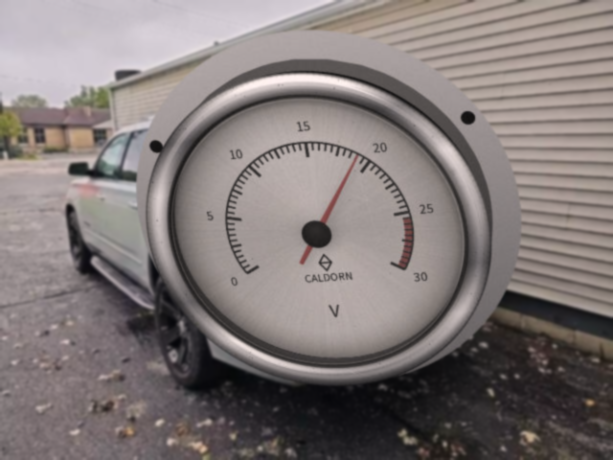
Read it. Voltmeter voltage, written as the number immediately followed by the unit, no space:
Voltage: 19V
